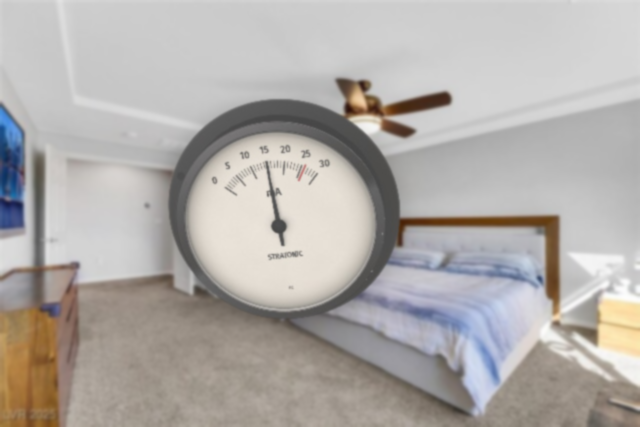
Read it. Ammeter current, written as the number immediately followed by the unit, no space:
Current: 15mA
